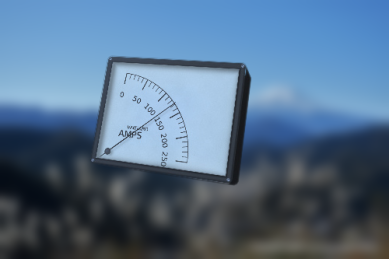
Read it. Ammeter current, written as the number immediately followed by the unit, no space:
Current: 130A
